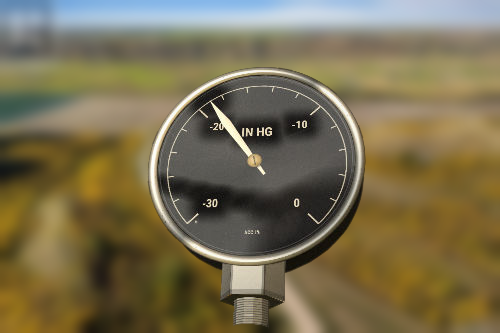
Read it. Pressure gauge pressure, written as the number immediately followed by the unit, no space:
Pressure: -19inHg
